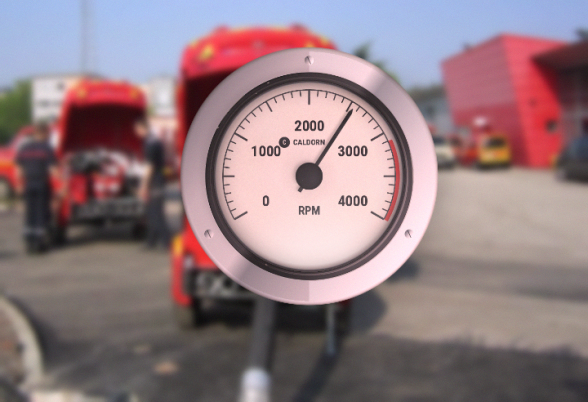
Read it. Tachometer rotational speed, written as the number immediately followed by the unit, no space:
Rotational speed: 2550rpm
